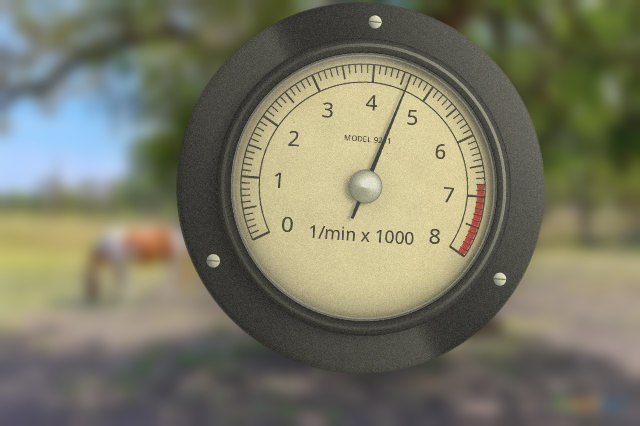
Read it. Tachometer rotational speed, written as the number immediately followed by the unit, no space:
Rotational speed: 4600rpm
